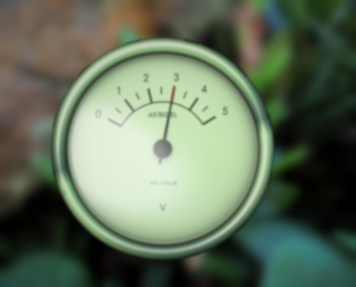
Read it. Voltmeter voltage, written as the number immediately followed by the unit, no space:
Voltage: 3V
